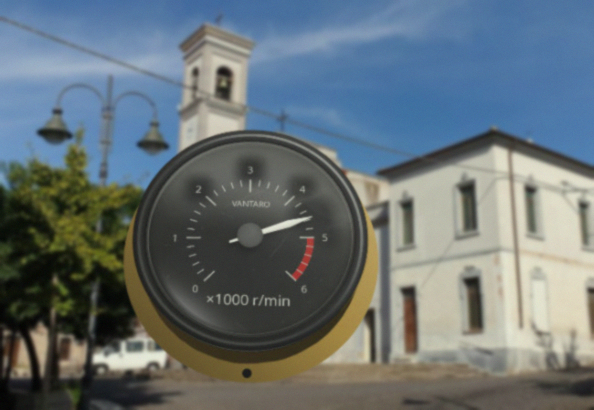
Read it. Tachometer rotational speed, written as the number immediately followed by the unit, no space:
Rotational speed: 4600rpm
